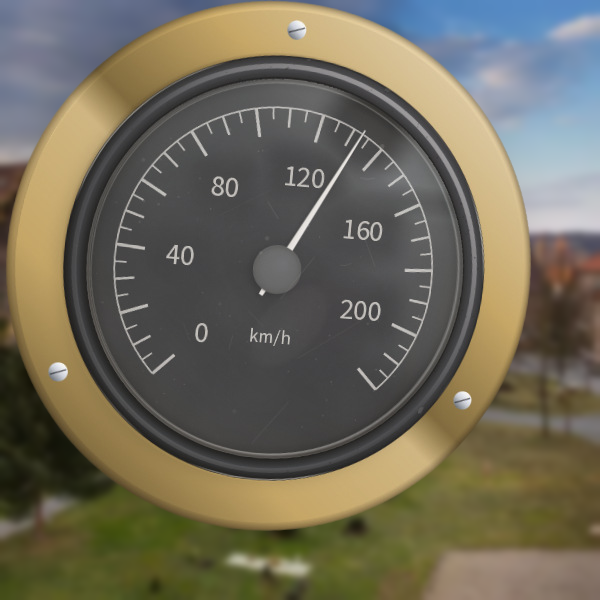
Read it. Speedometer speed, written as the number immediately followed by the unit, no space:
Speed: 132.5km/h
